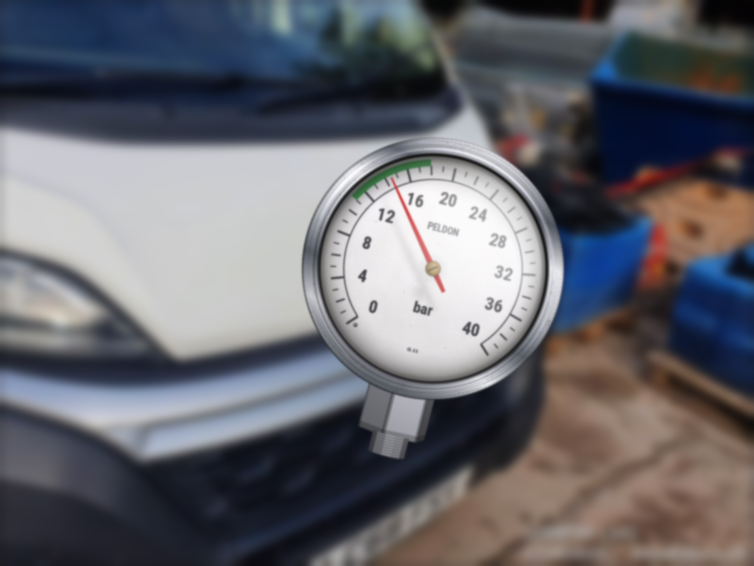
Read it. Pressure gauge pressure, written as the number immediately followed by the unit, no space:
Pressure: 14.5bar
